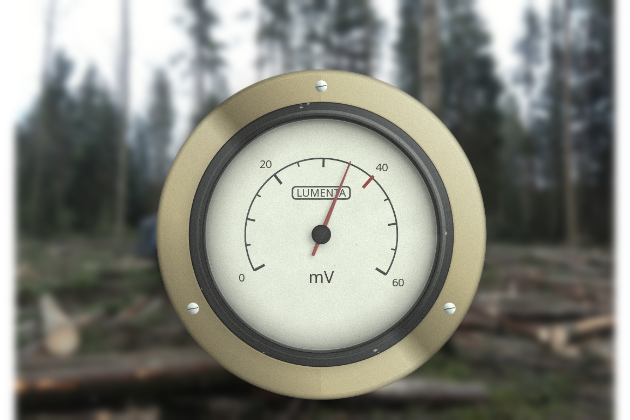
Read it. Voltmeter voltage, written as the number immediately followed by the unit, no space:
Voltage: 35mV
